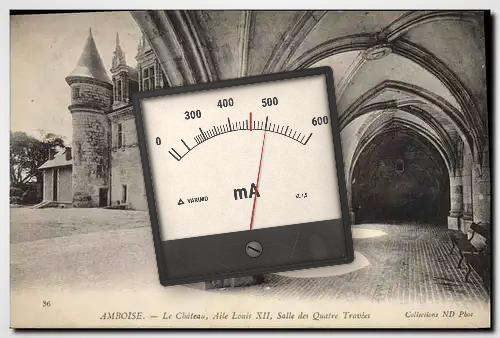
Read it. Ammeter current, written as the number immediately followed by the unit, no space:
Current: 500mA
